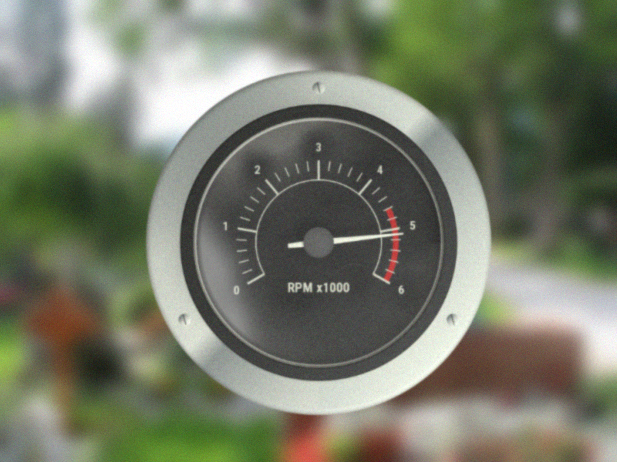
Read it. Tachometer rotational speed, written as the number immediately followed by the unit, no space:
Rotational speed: 5100rpm
